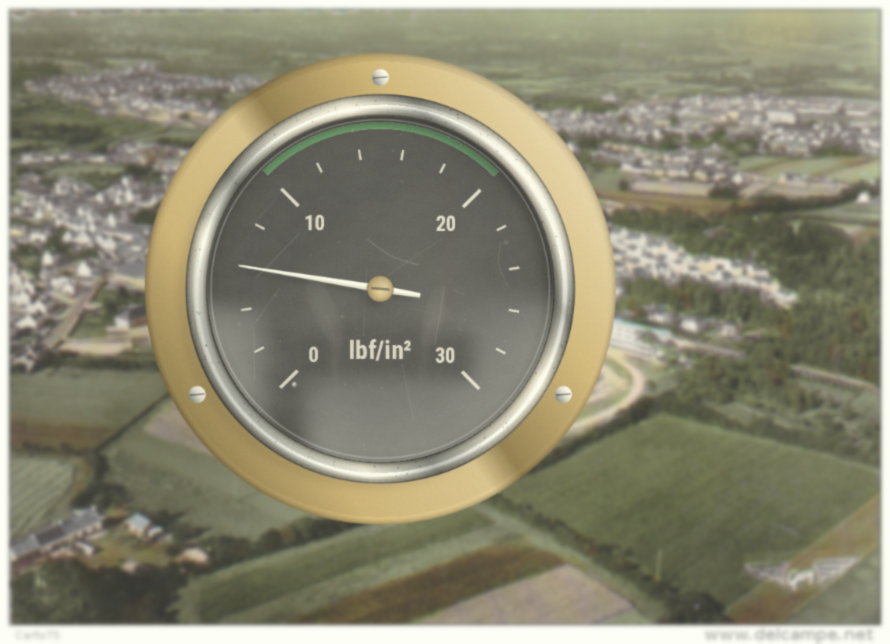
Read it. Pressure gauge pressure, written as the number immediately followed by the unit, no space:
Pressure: 6psi
